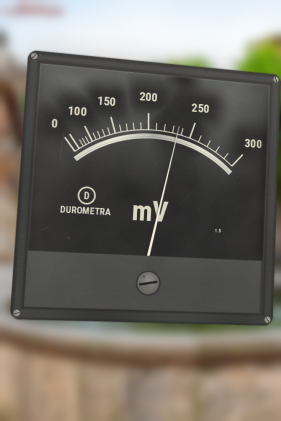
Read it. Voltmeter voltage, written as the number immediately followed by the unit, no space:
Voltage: 235mV
